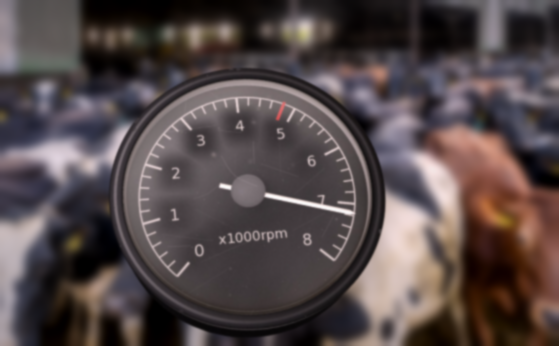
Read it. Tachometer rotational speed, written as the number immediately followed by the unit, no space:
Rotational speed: 7200rpm
